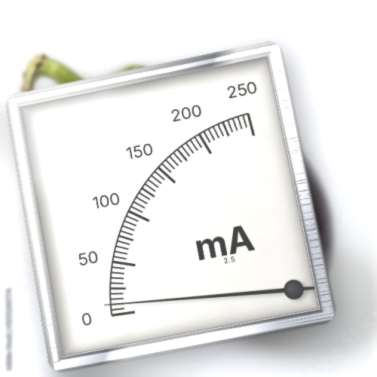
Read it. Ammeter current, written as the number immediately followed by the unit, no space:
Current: 10mA
